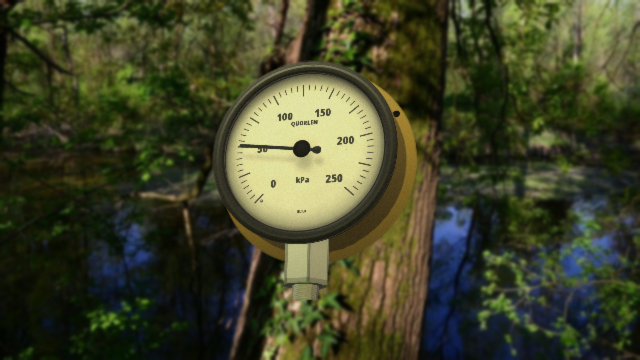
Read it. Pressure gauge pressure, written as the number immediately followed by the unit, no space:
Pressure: 50kPa
